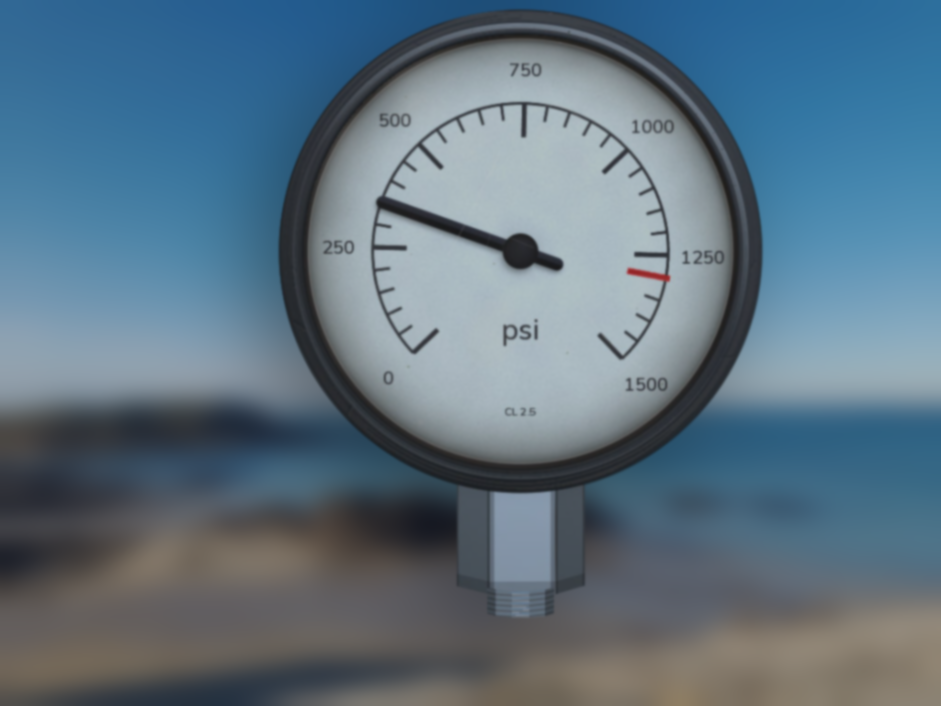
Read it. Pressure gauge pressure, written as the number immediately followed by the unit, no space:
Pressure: 350psi
